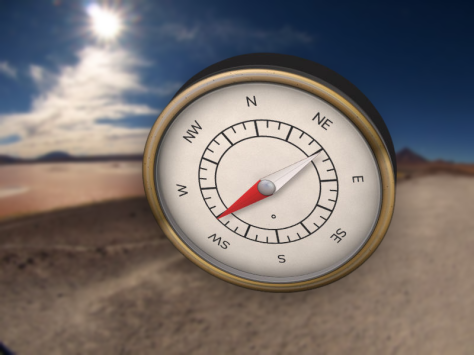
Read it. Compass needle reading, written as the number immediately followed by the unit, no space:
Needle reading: 240°
